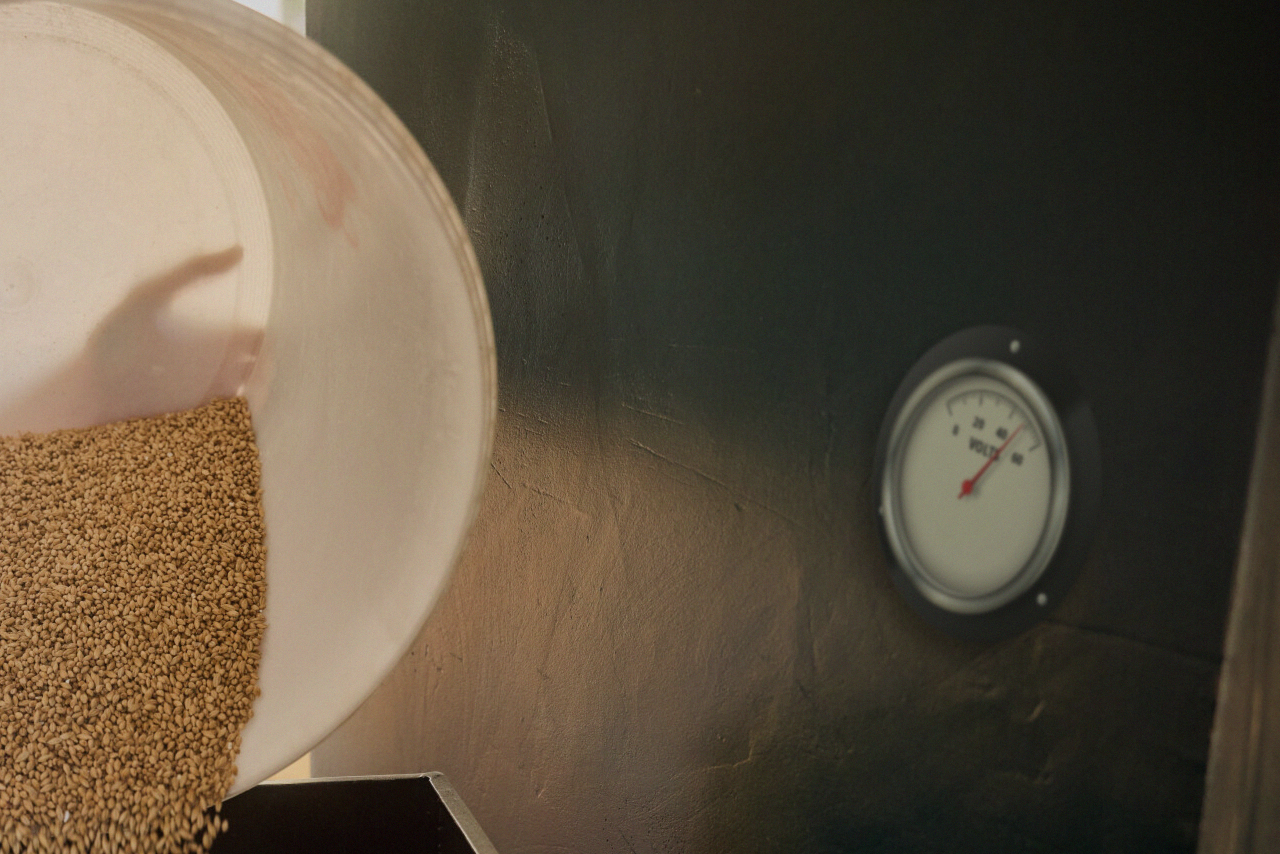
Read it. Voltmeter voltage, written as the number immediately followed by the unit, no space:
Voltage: 50V
